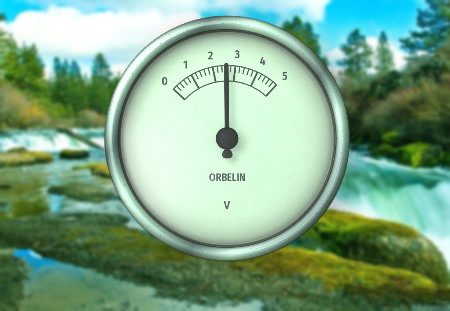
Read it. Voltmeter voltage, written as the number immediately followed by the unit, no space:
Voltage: 2.6V
